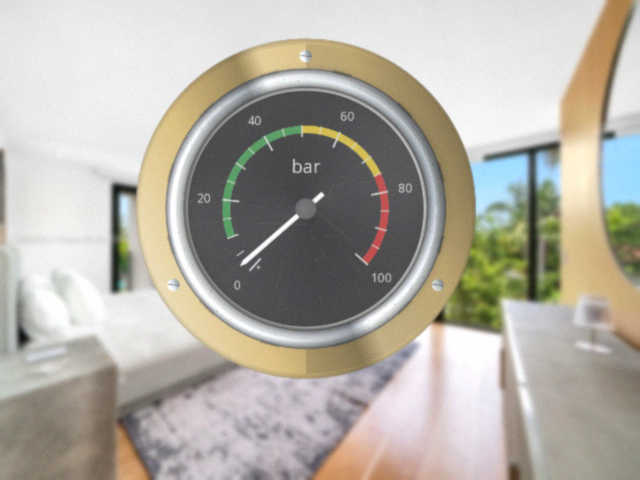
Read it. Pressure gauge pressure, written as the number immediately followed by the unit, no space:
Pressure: 2.5bar
